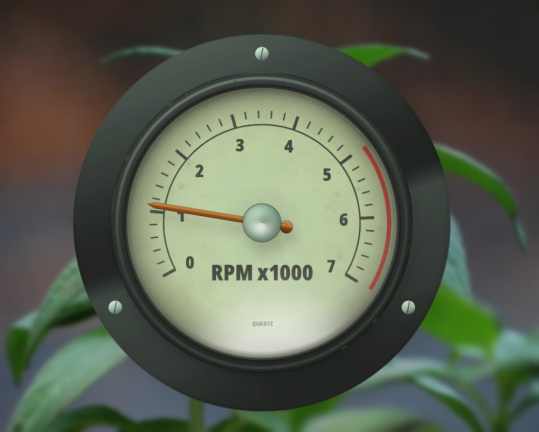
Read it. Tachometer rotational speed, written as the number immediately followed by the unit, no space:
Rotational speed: 1100rpm
